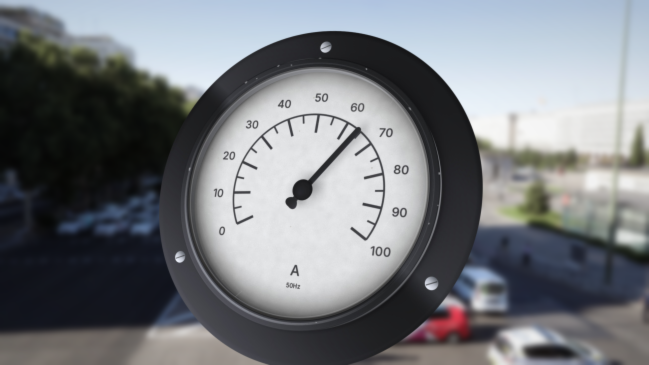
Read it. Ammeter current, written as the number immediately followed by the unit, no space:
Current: 65A
